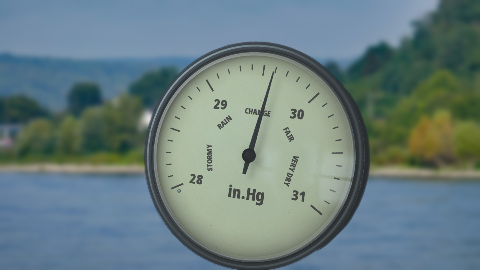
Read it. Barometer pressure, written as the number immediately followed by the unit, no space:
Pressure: 29.6inHg
